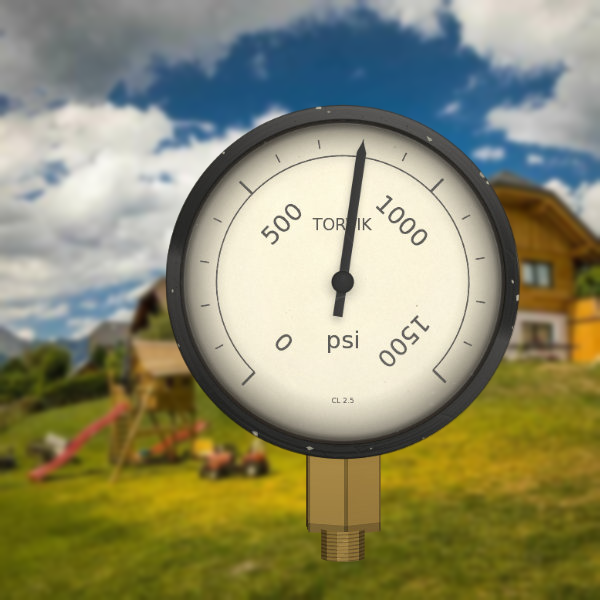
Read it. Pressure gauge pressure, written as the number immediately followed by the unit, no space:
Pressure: 800psi
